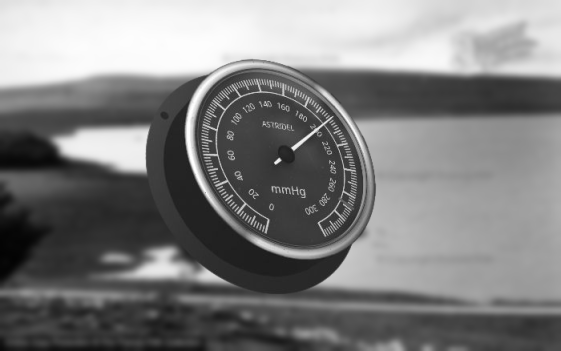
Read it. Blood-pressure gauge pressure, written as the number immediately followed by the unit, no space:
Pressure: 200mmHg
